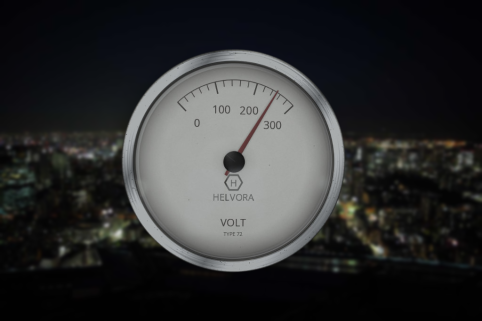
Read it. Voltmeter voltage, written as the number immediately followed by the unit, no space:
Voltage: 250V
